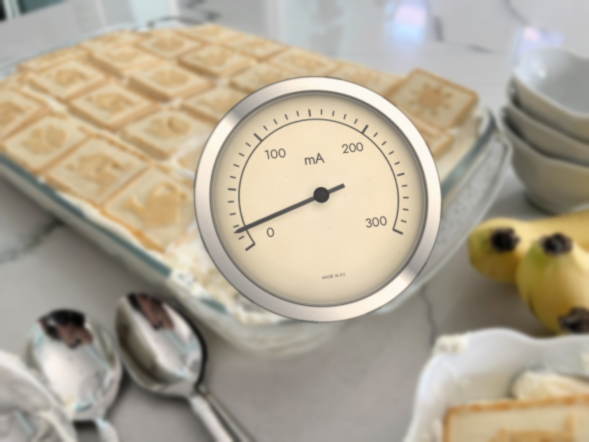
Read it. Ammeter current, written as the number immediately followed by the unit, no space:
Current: 15mA
